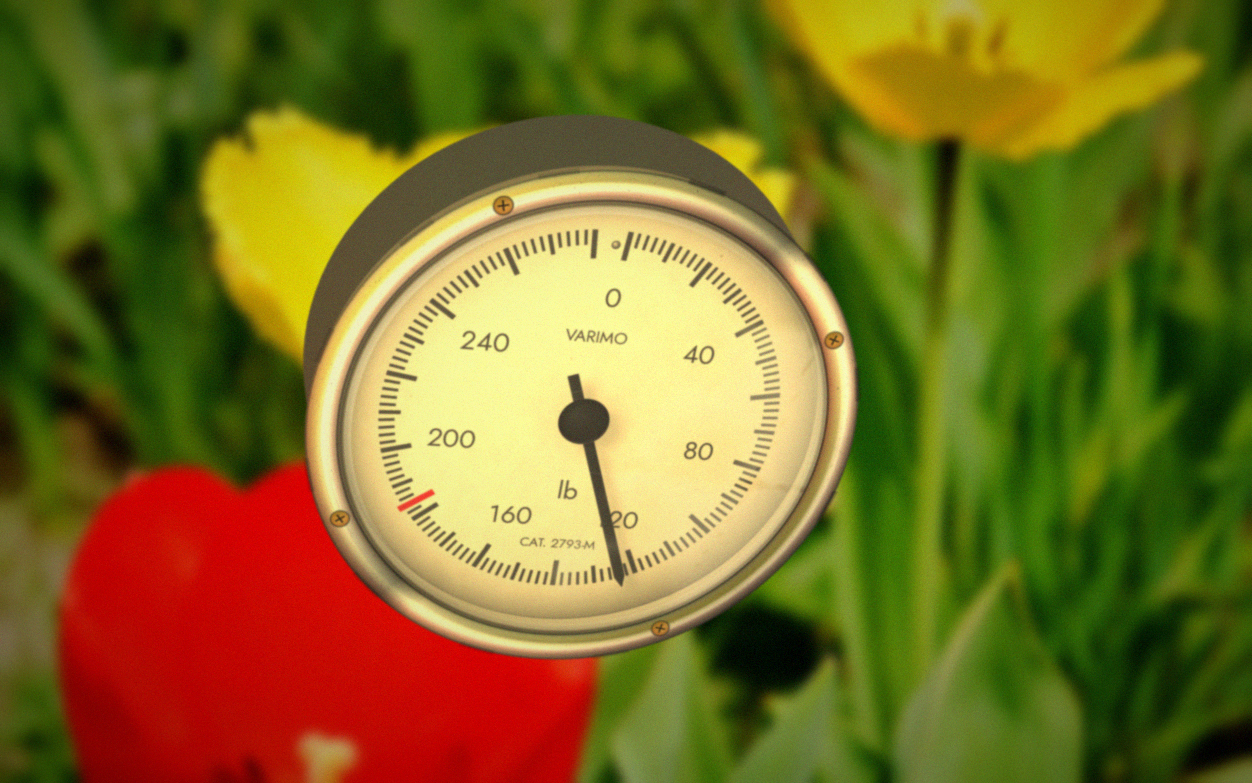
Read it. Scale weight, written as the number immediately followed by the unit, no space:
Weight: 124lb
